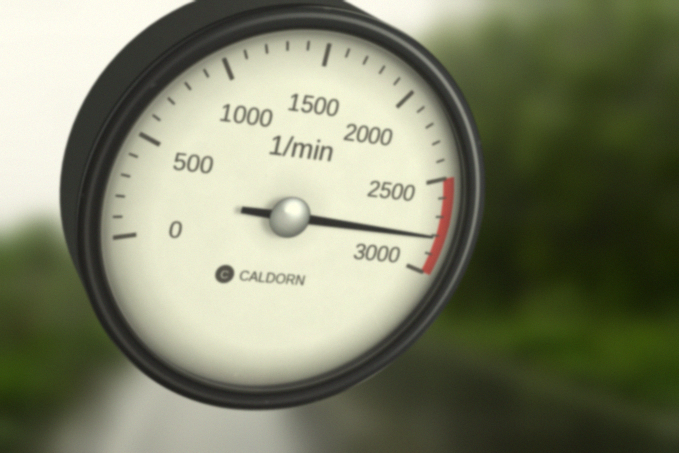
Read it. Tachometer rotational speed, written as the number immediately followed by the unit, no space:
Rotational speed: 2800rpm
